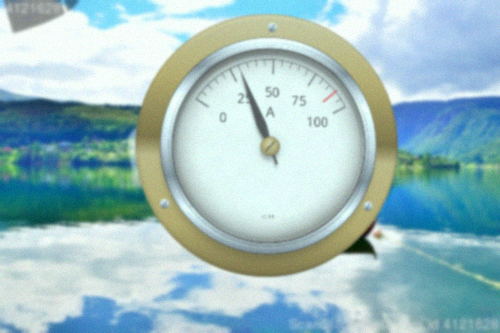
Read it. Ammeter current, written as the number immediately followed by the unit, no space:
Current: 30A
